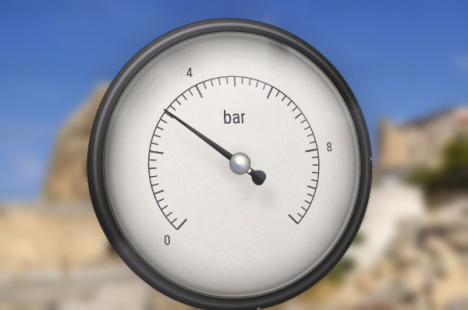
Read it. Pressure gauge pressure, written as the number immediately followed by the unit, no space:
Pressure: 3bar
